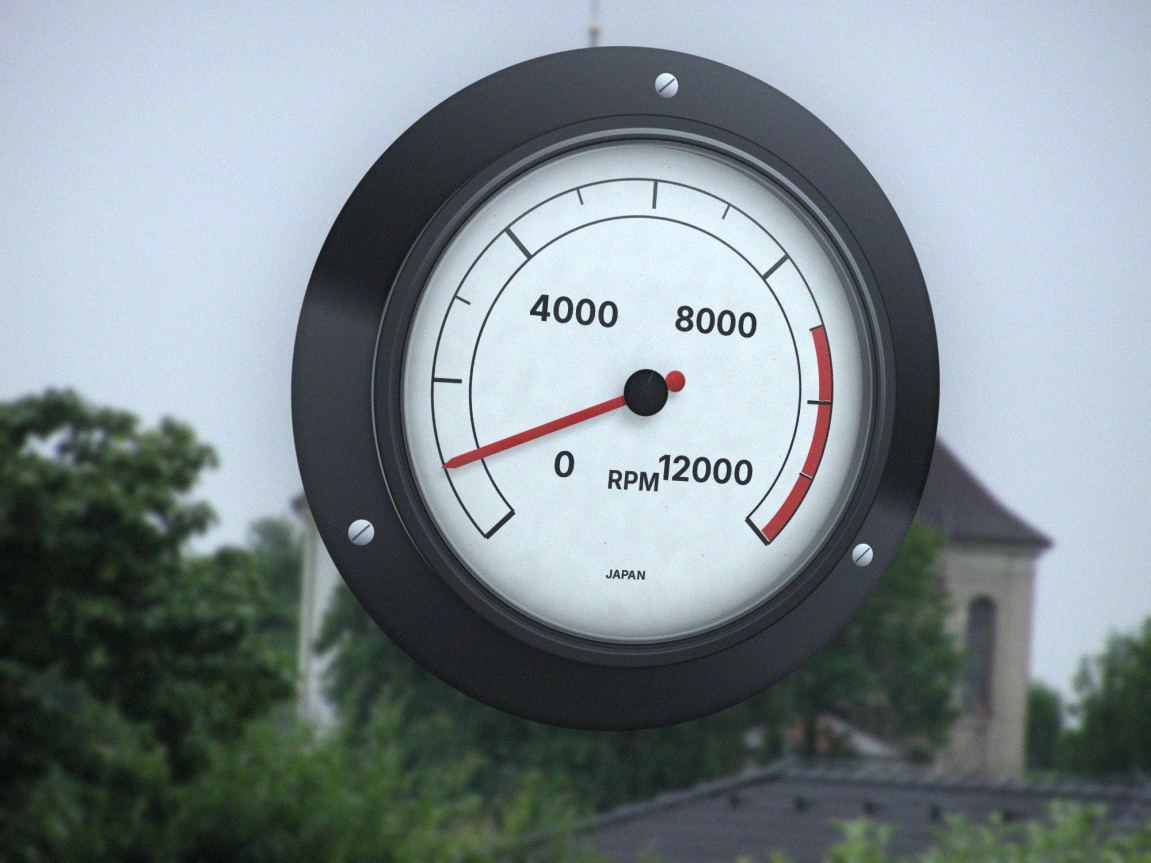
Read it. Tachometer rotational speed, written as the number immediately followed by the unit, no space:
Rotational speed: 1000rpm
